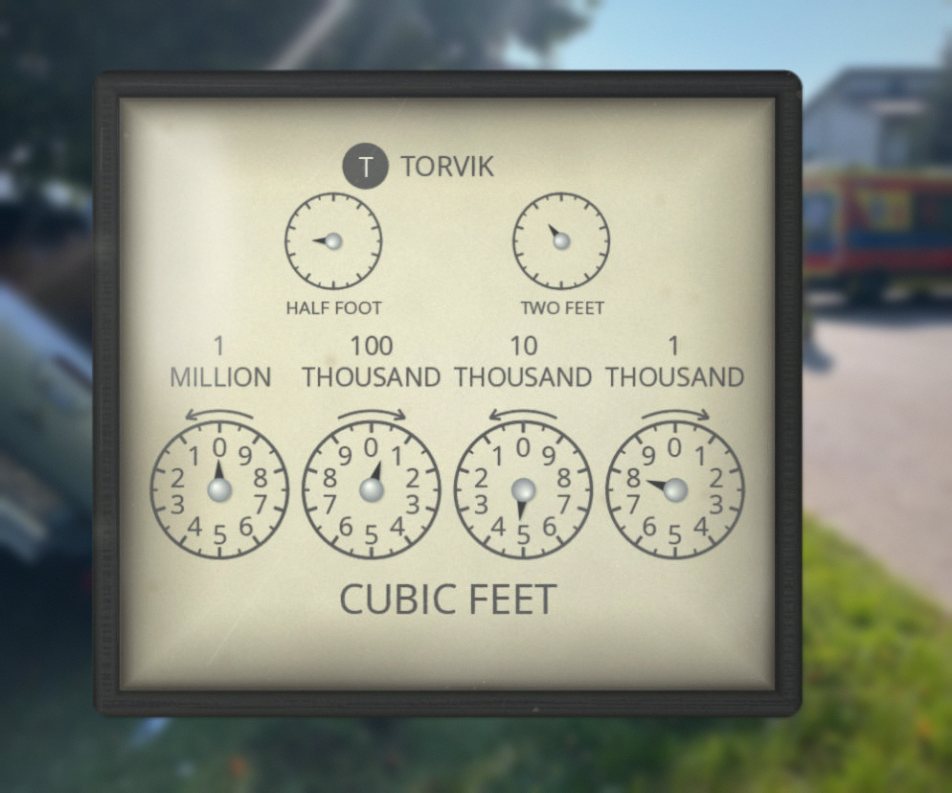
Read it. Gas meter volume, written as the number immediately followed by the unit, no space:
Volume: 4800ft³
